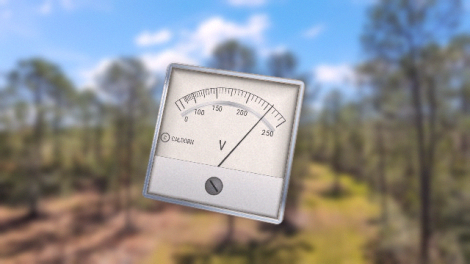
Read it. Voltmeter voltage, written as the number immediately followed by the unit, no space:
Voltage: 230V
